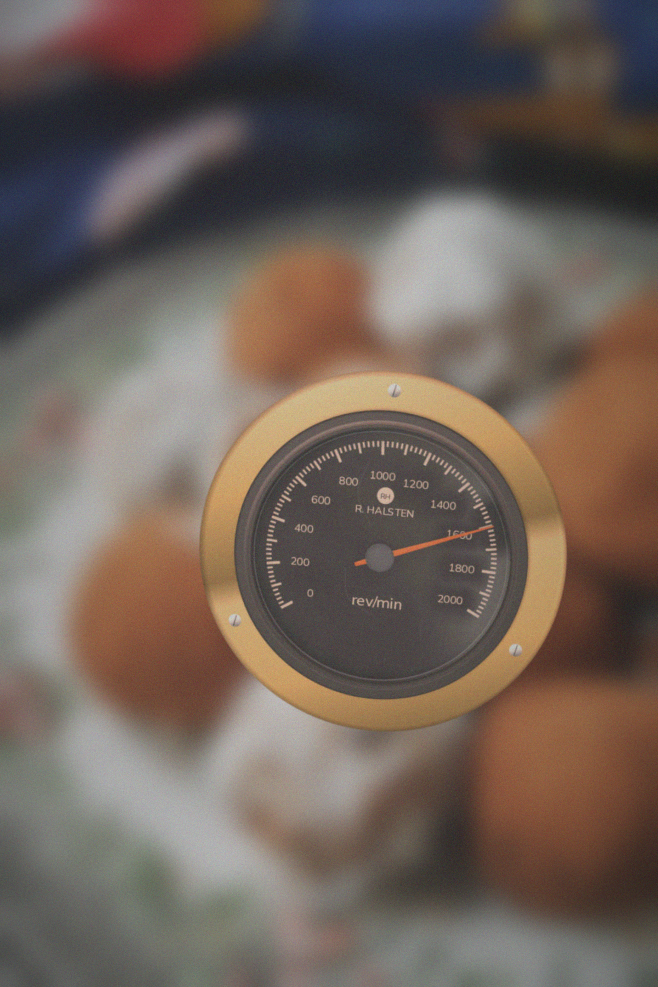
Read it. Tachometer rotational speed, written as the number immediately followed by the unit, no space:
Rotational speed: 1600rpm
